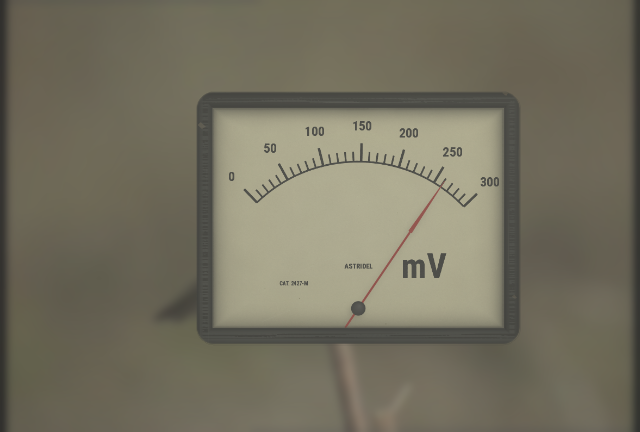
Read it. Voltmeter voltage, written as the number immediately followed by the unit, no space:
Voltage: 260mV
